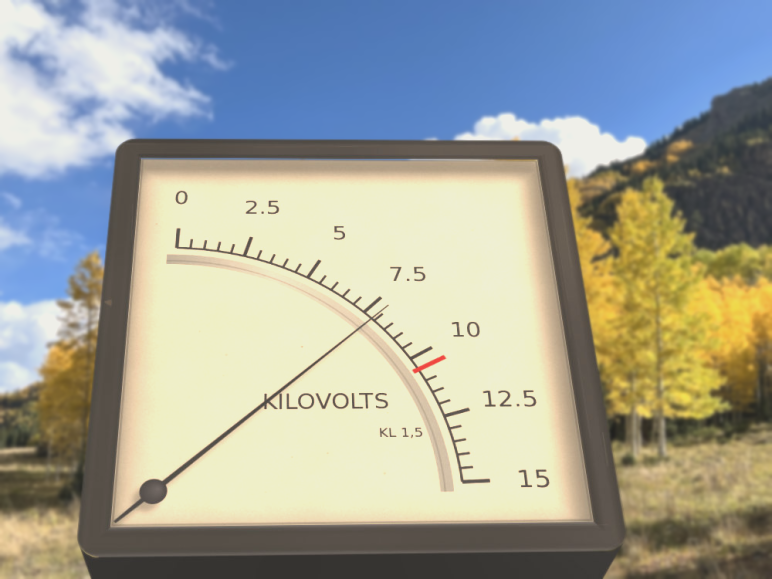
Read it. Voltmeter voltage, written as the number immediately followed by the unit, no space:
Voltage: 8kV
